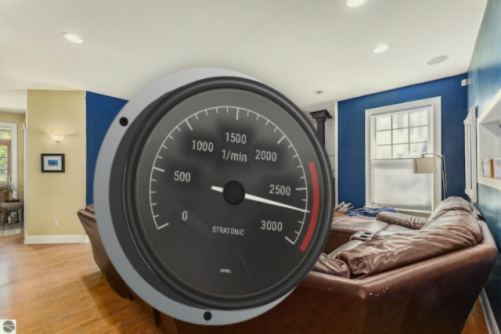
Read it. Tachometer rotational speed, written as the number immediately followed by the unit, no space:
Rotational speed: 2700rpm
